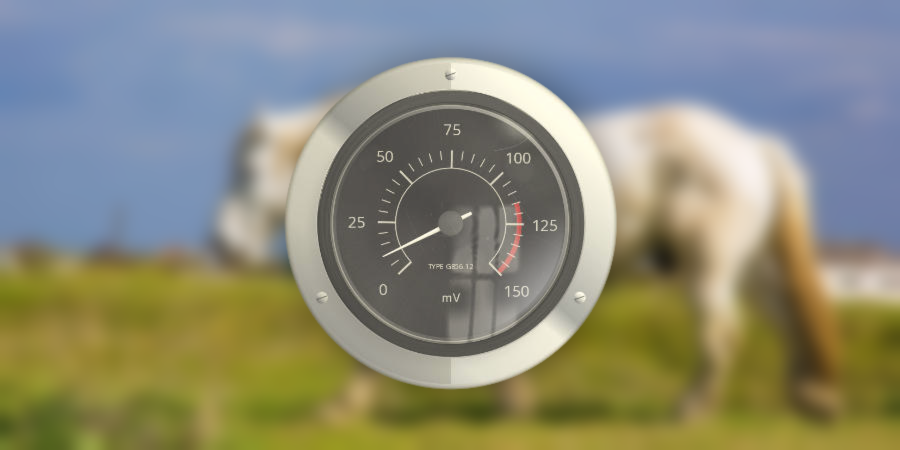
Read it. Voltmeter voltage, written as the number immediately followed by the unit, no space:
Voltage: 10mV
